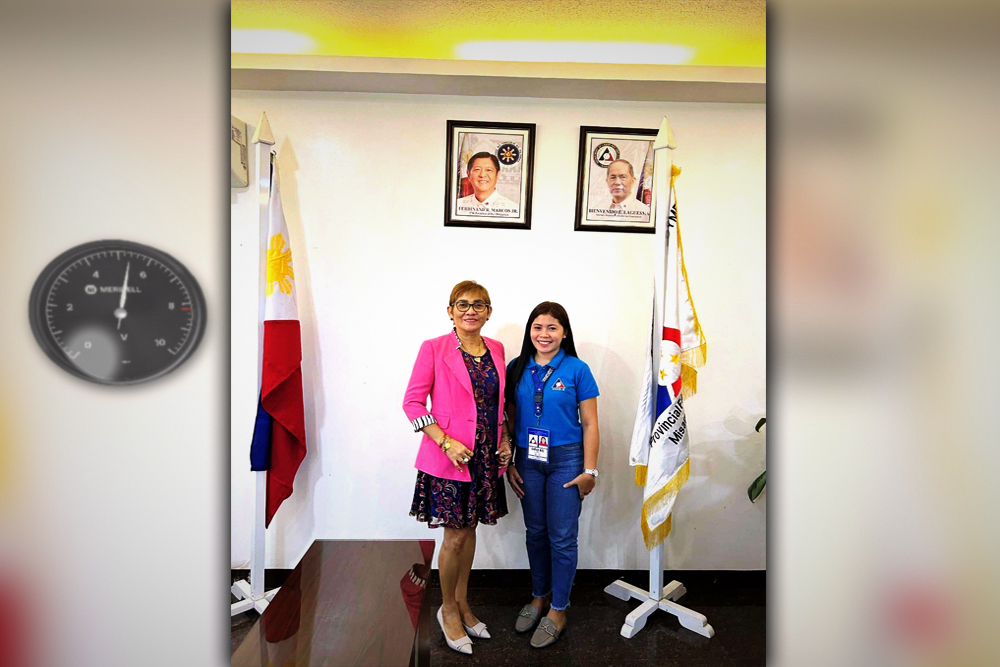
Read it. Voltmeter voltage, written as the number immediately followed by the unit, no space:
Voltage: 5.4V
